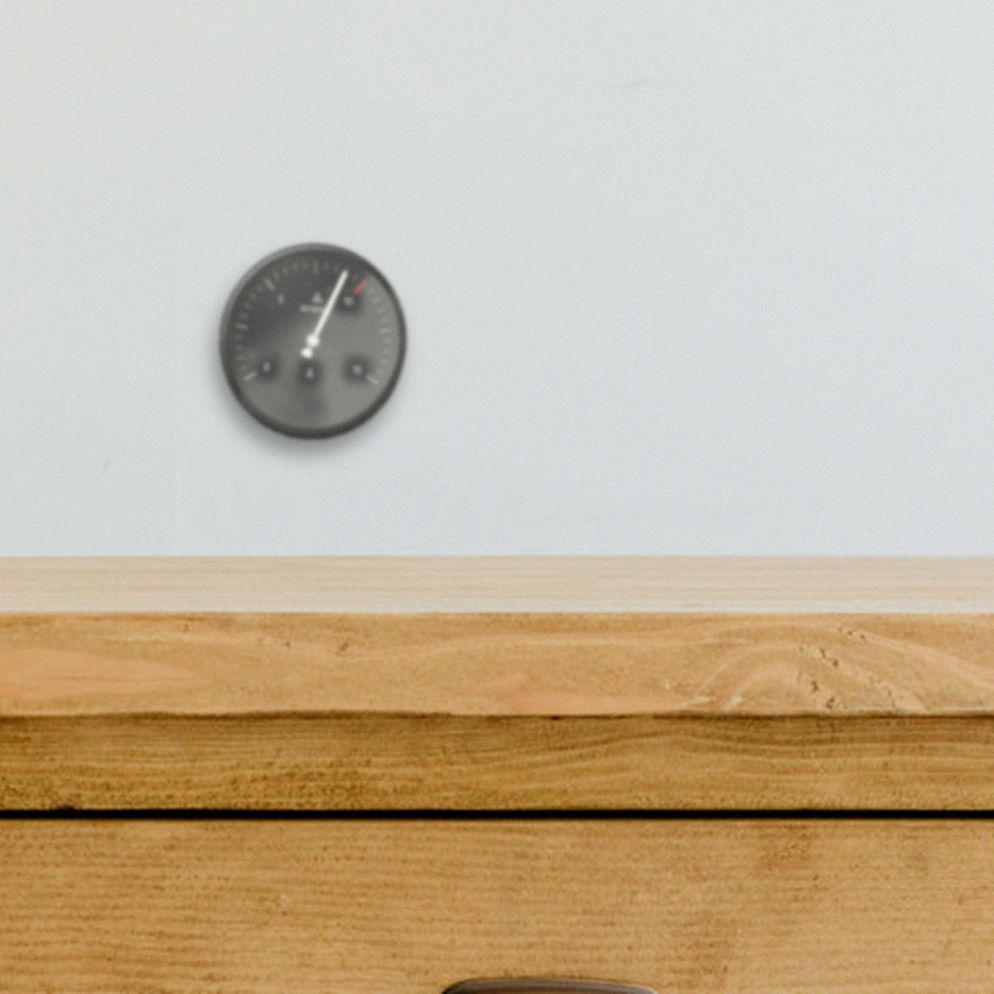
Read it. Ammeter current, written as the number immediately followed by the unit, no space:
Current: 9A
